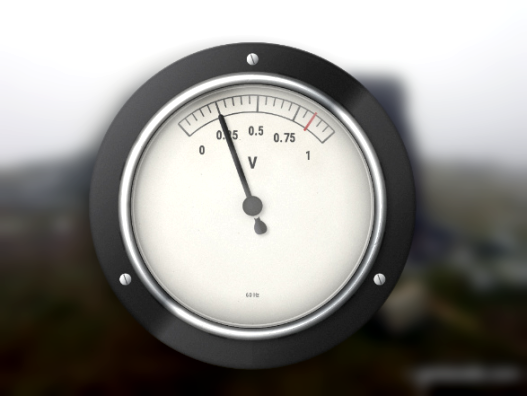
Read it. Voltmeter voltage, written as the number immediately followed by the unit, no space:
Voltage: 0.25V
